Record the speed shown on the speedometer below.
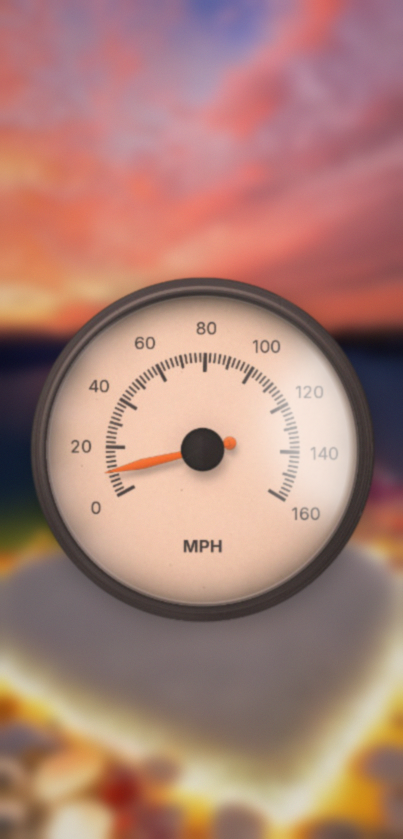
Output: 10 mph
